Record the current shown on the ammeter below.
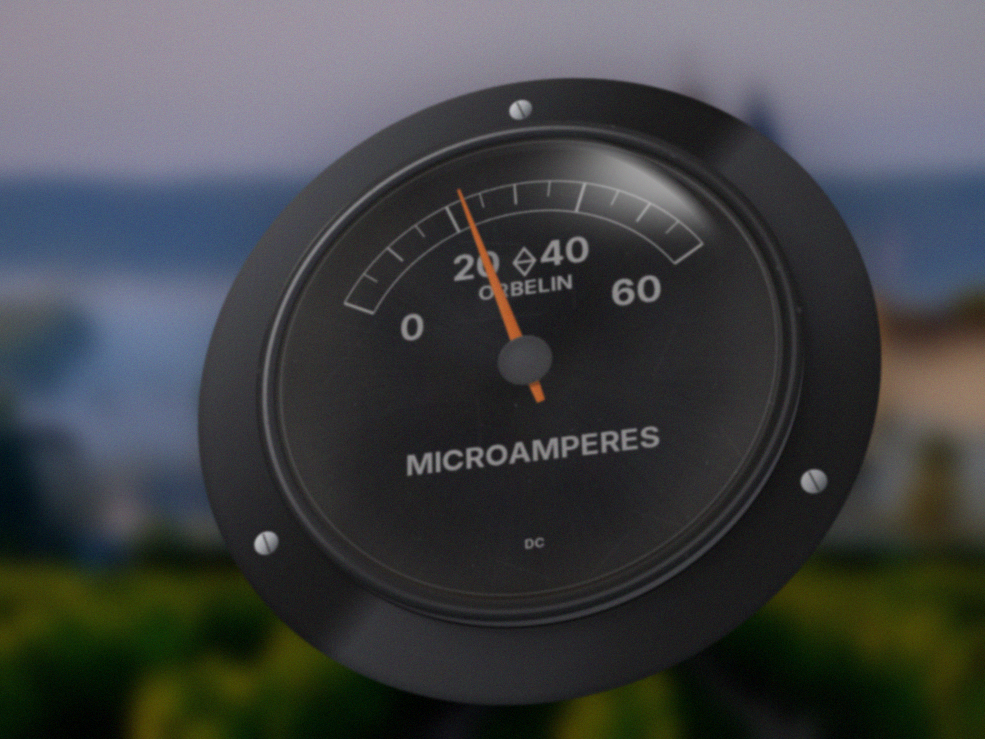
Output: 22.5 µA
